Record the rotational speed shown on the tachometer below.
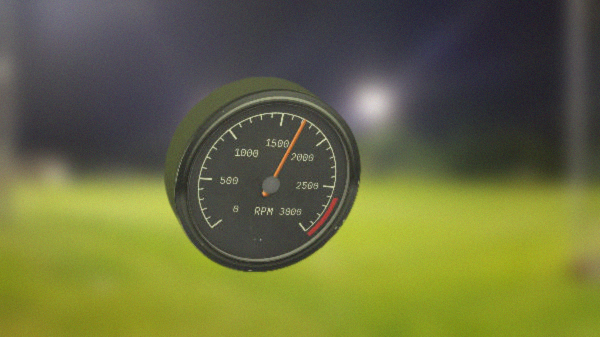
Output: 1700 rpm
